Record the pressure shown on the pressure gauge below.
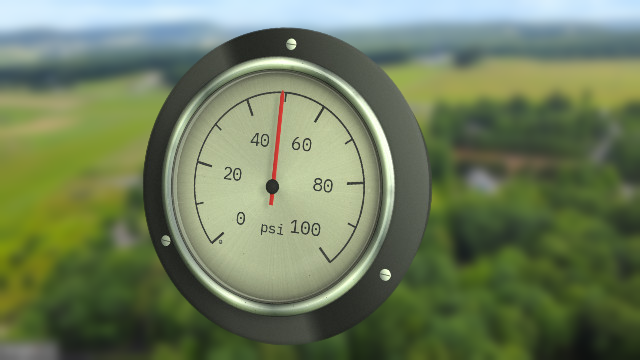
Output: 50 psi
